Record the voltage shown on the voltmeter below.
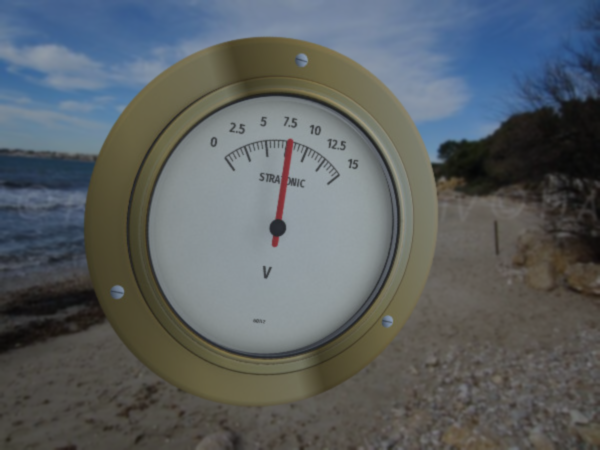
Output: 7.5 V
